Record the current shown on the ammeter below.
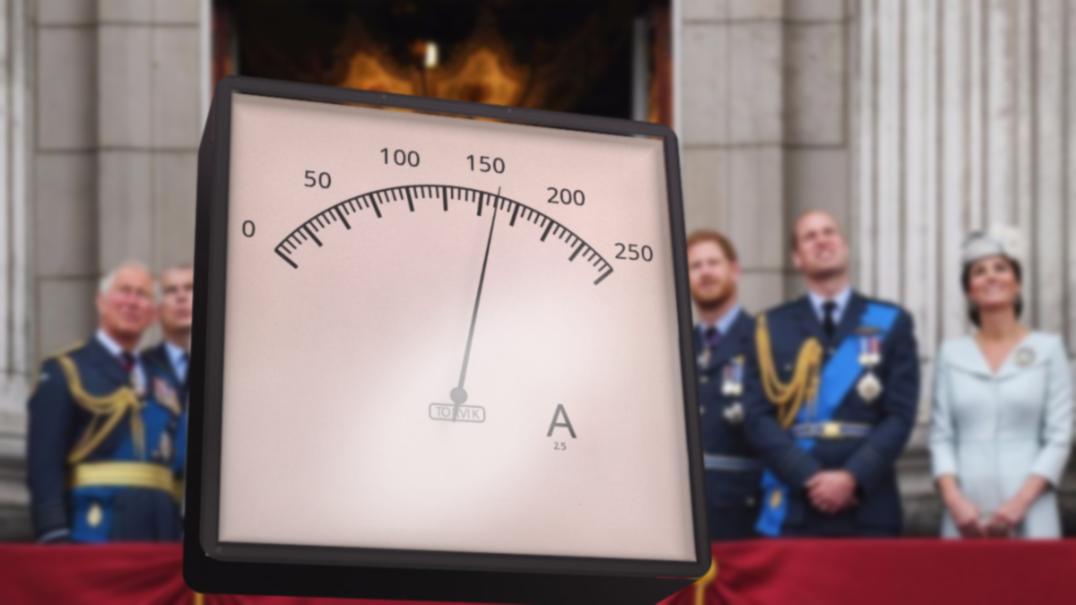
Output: 160 A
